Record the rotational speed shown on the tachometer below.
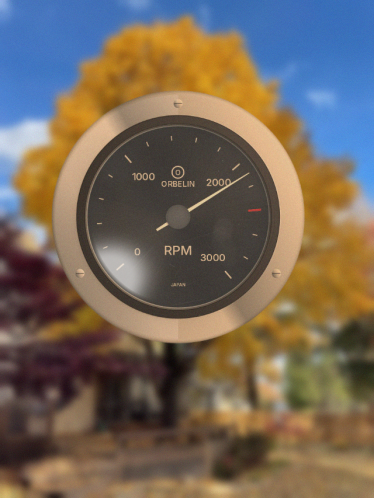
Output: 2100 rpm
